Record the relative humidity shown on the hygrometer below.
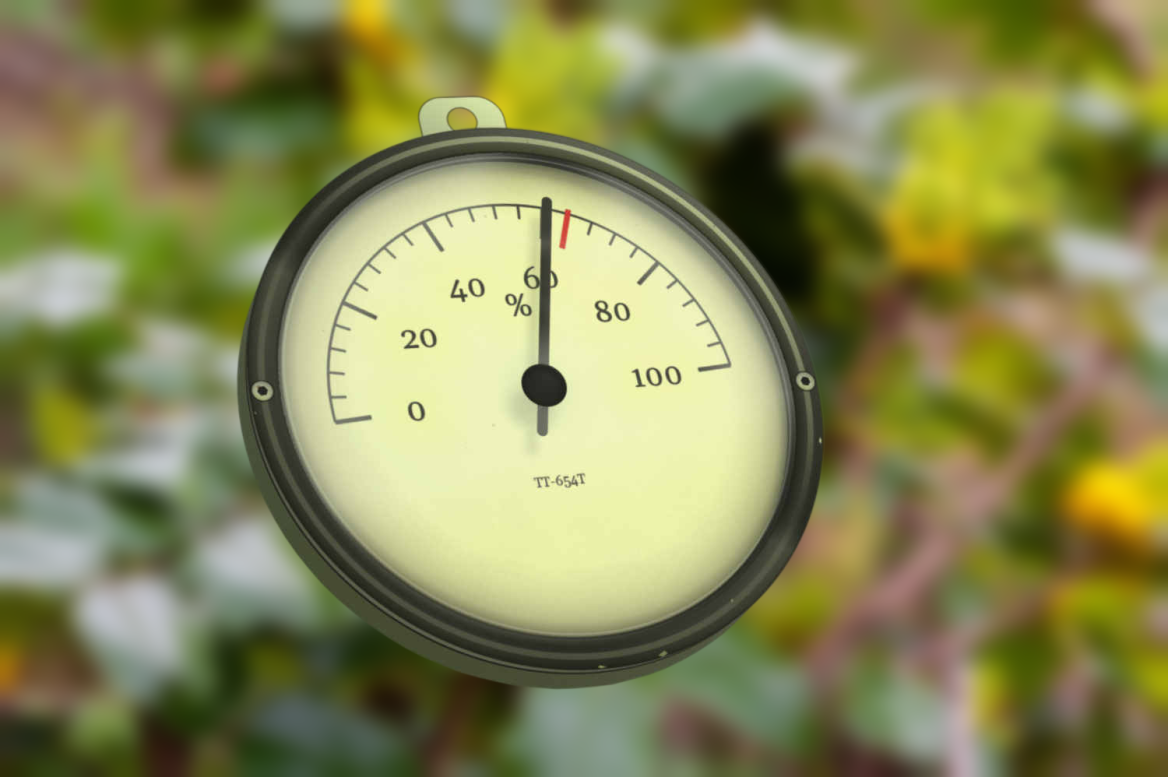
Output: 60 %
